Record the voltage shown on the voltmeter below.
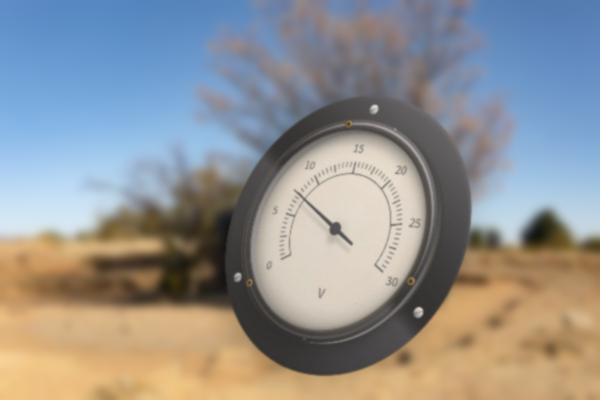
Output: 7.5 V
